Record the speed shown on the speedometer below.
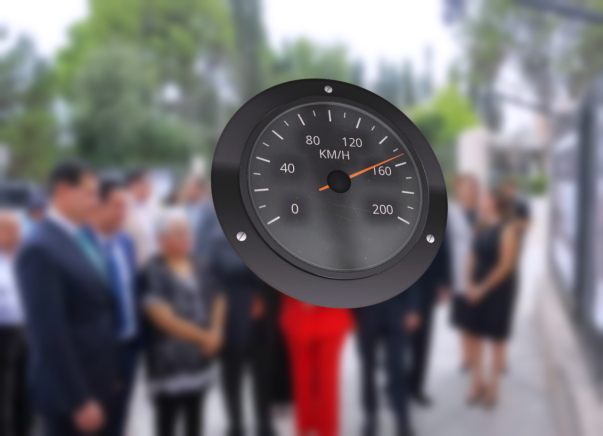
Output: 155 km/h
